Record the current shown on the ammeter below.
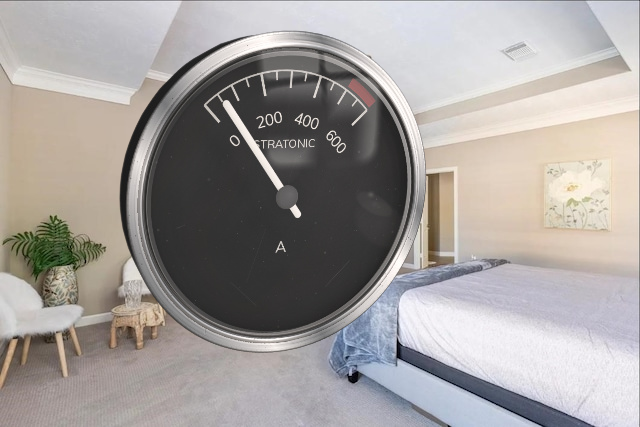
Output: 50 A
